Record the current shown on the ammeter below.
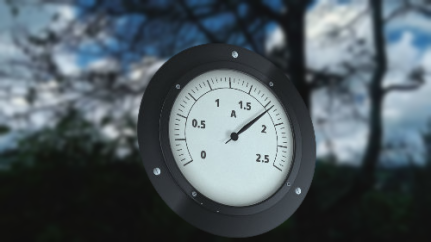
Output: 1.8 A
